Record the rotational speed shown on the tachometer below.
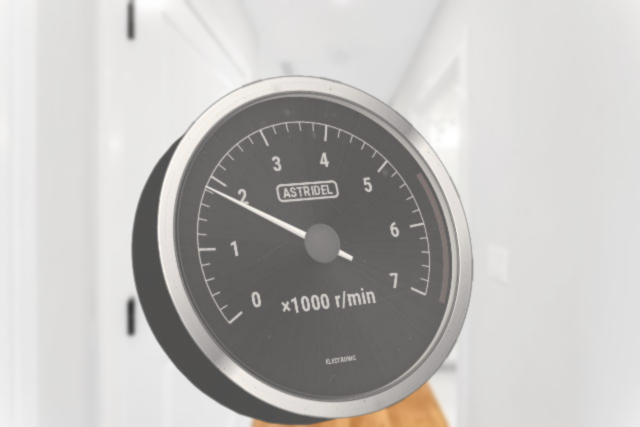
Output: 1800 rpm
